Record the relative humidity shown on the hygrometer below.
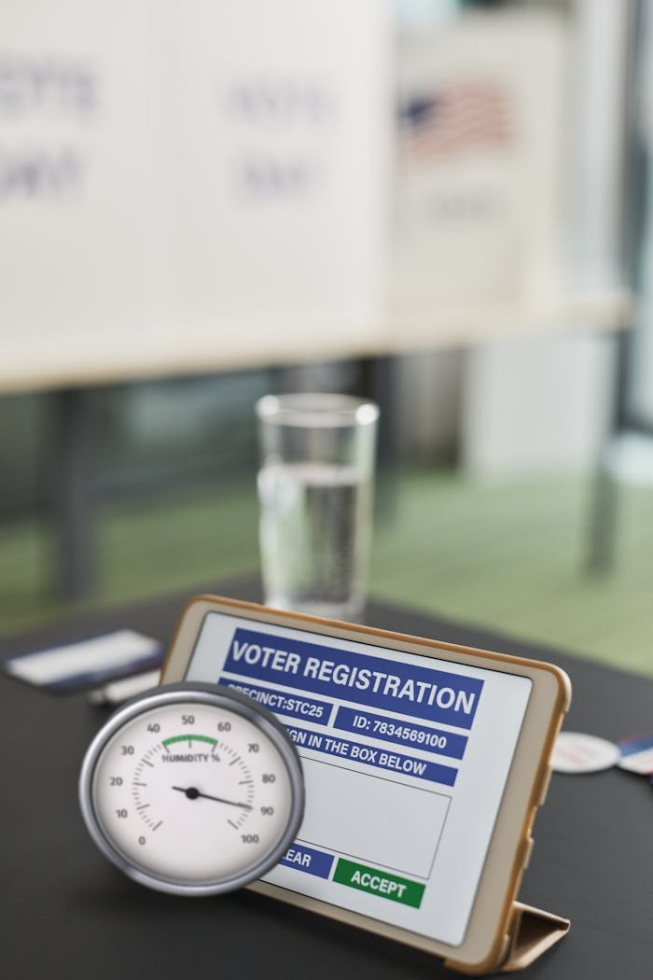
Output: 90 %
